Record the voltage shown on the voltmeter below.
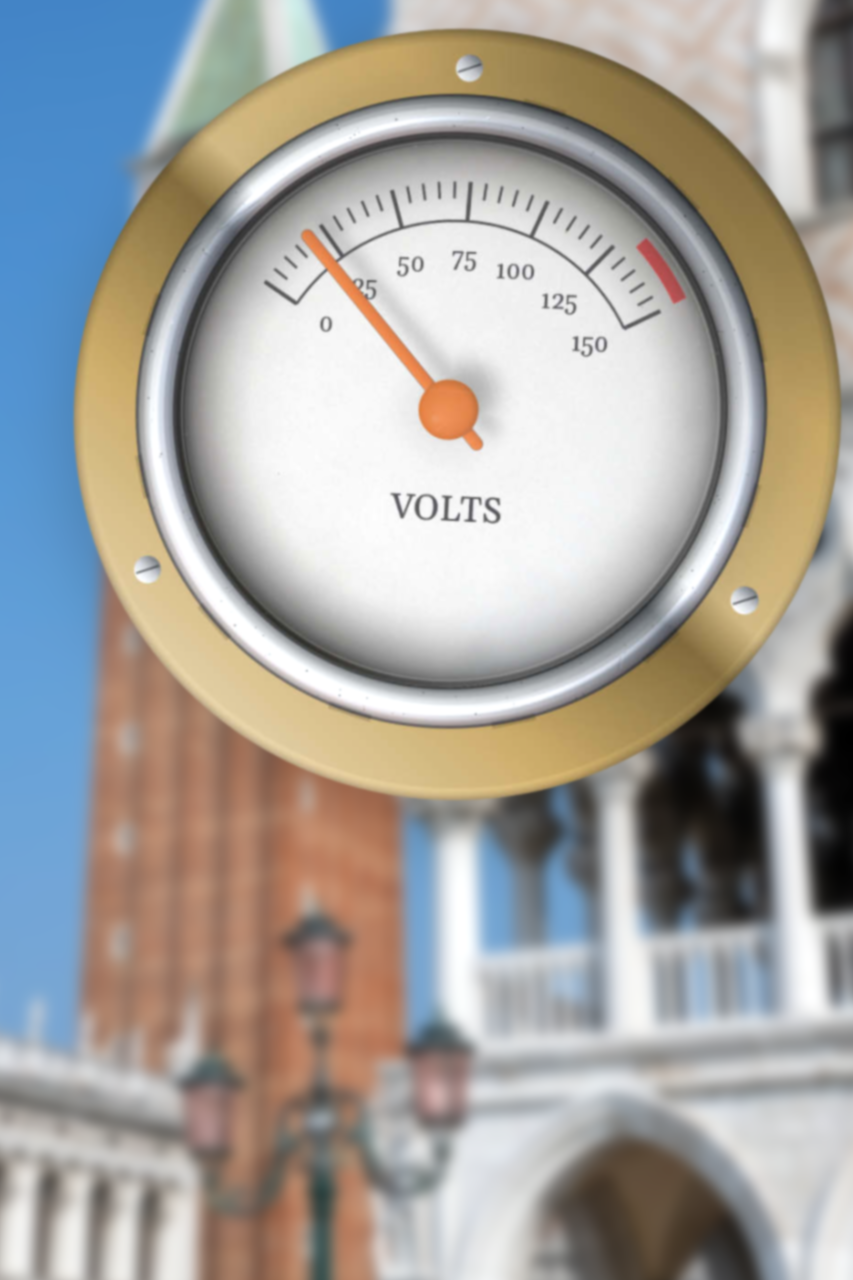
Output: 20 V
